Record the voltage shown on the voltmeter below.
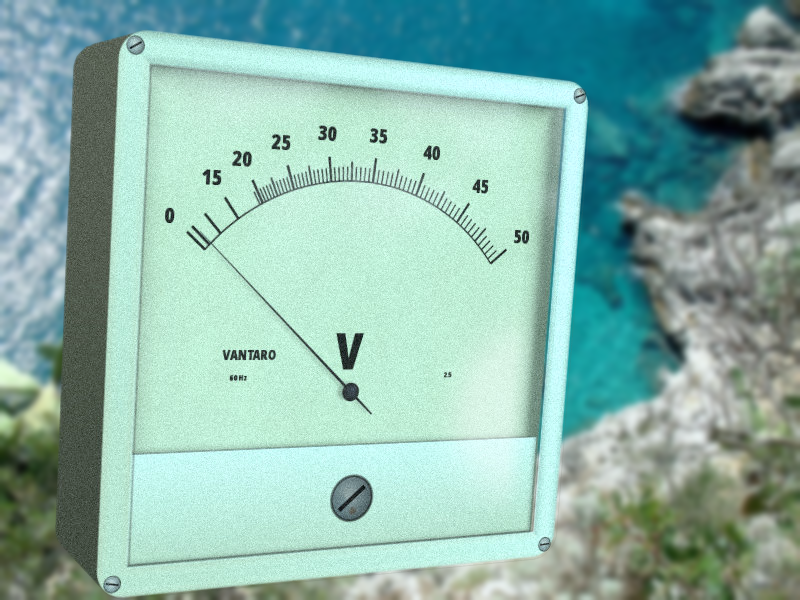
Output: 5 V
